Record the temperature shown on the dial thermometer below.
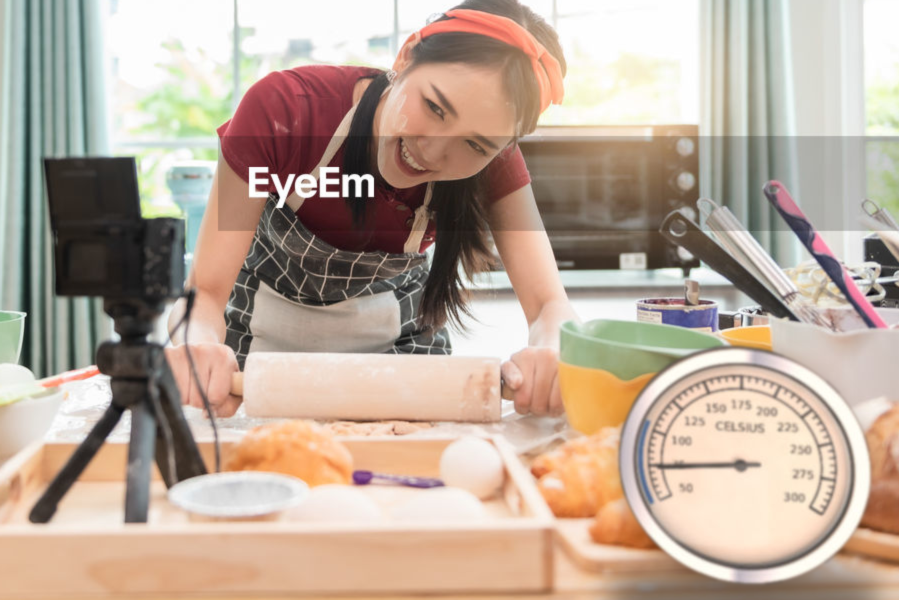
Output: 75 °C
